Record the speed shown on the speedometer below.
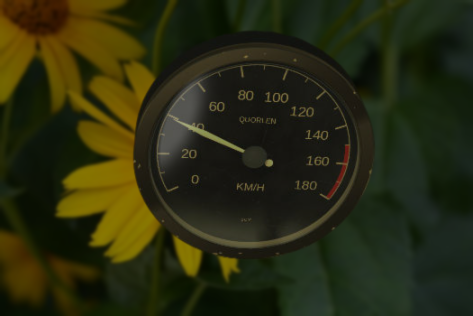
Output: 40 km/h
